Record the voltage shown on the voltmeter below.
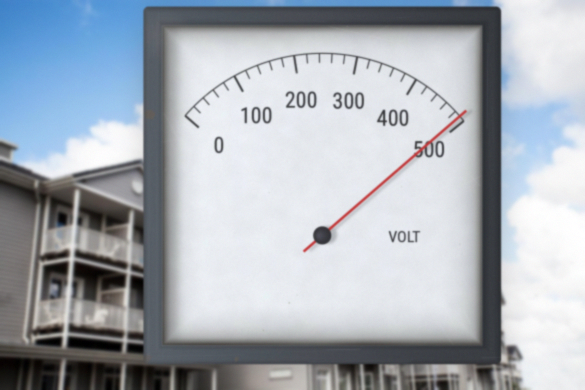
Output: 490 V
